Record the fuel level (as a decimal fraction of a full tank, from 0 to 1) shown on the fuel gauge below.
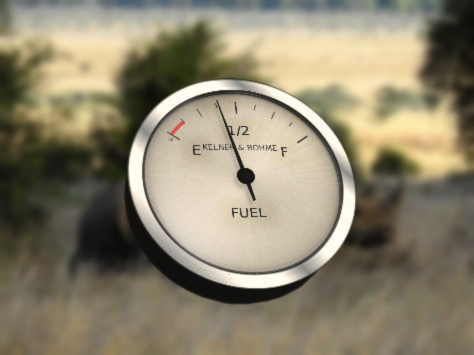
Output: 0.375
